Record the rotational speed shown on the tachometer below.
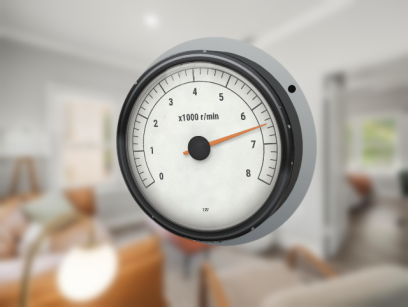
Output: 6500 rpm
